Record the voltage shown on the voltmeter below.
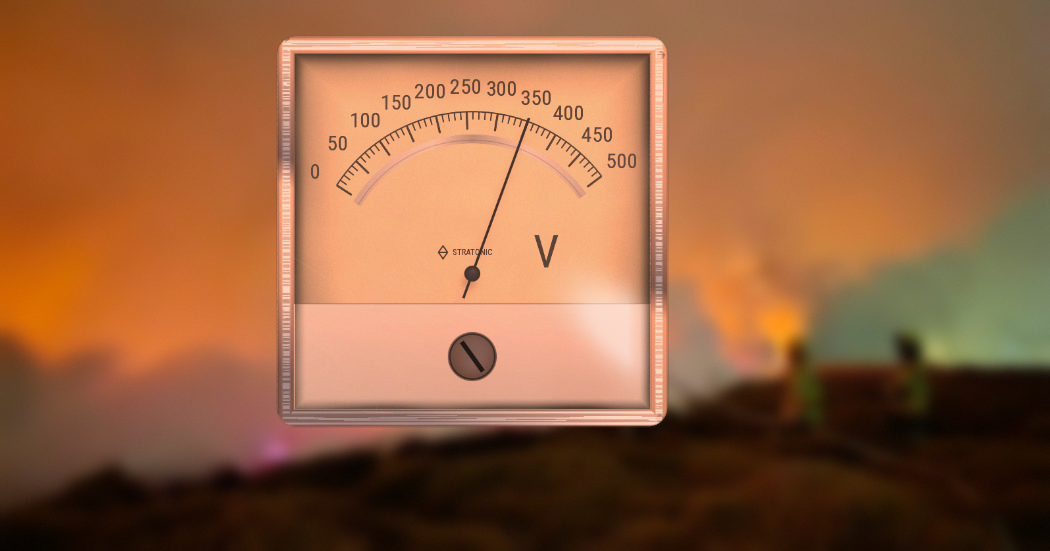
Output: 350 V
